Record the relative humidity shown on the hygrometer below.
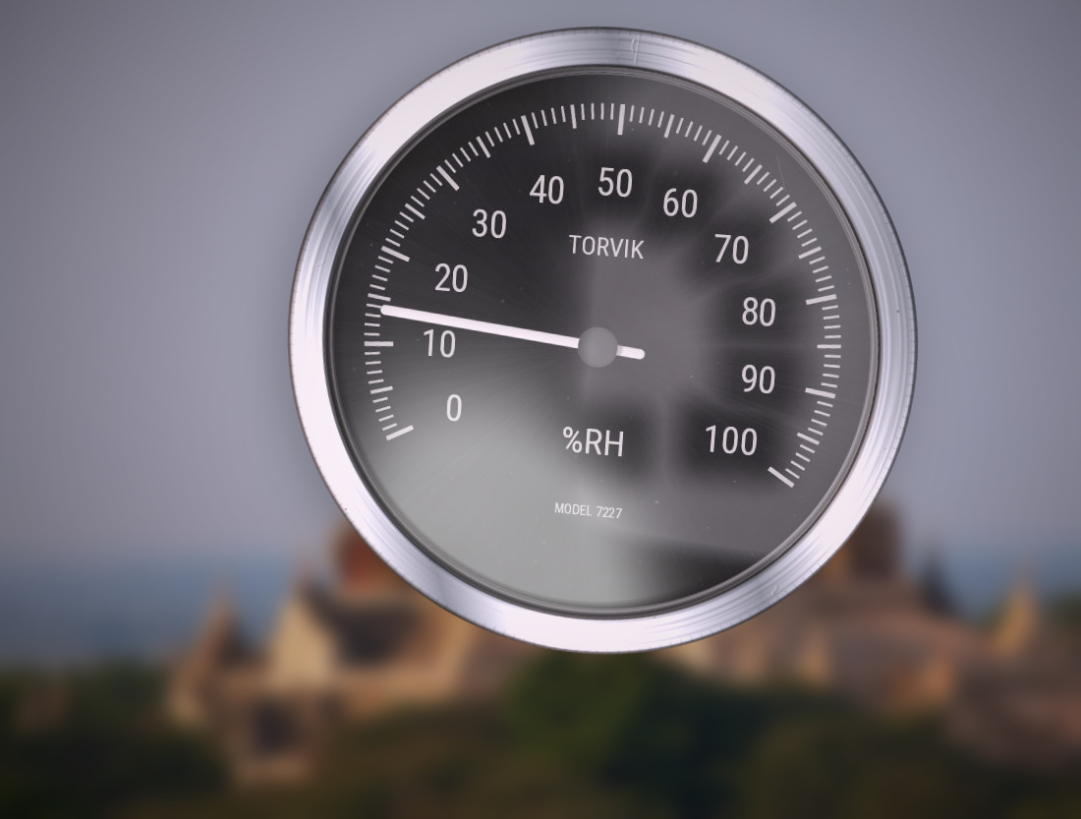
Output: 14 %
